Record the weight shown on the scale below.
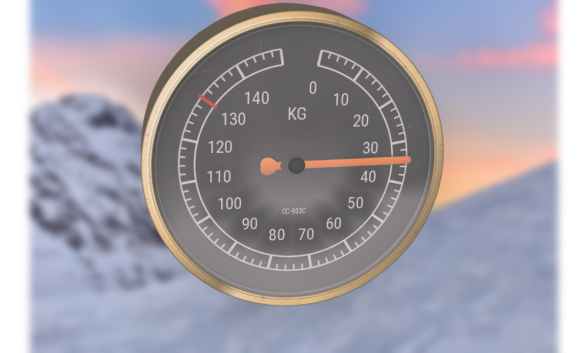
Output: 34 kg
